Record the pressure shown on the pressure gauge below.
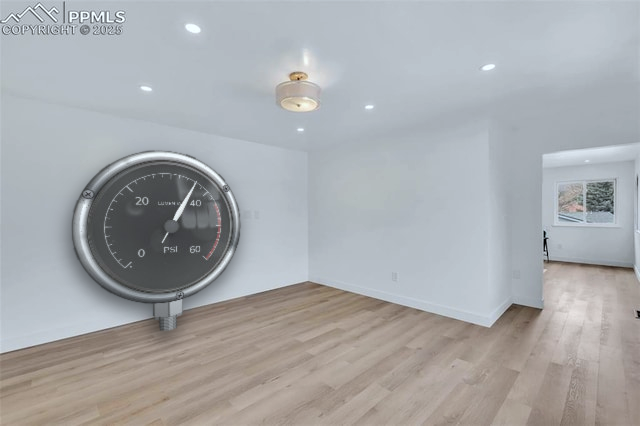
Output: 36 psi
